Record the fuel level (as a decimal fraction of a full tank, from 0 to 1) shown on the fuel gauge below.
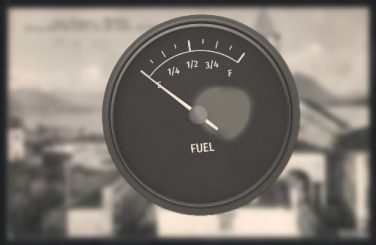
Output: 0
